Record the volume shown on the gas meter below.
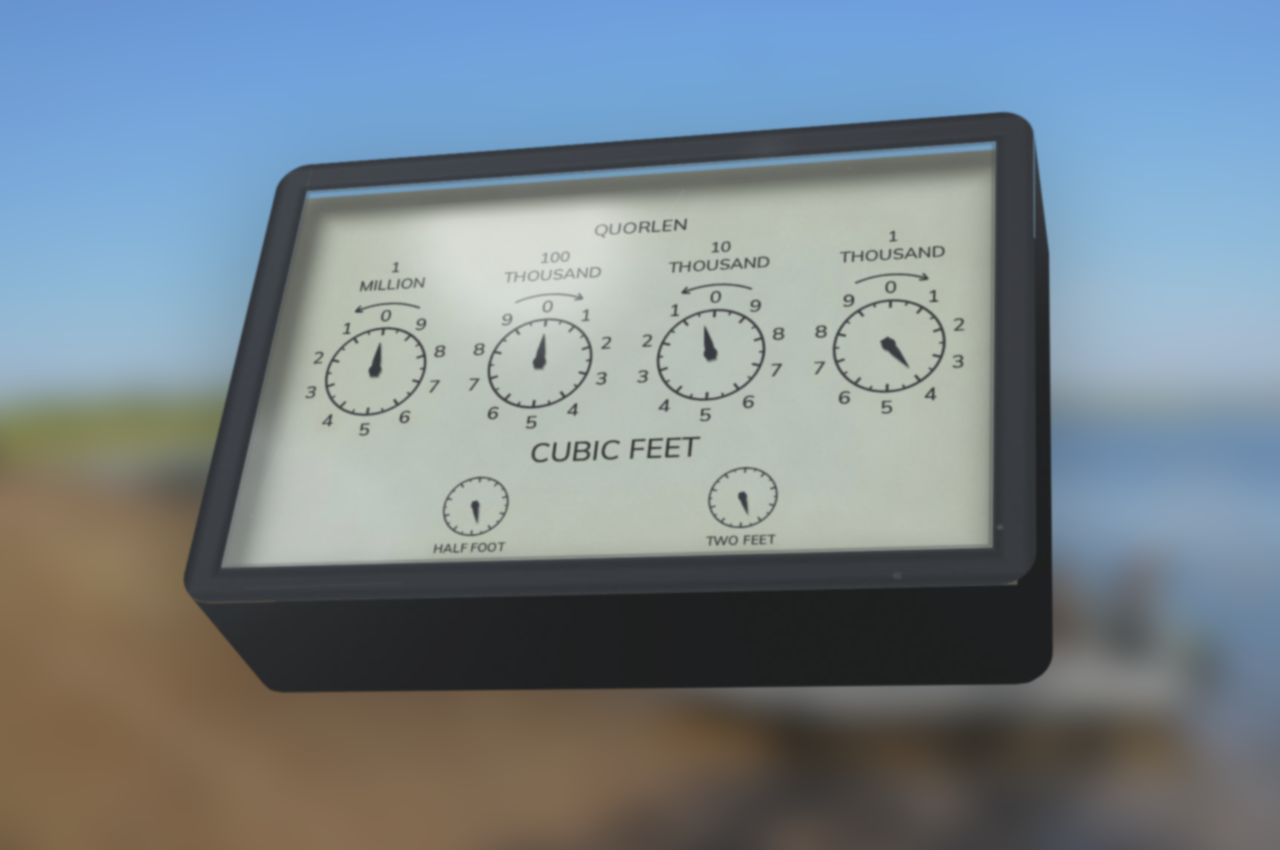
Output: 400 ft³
